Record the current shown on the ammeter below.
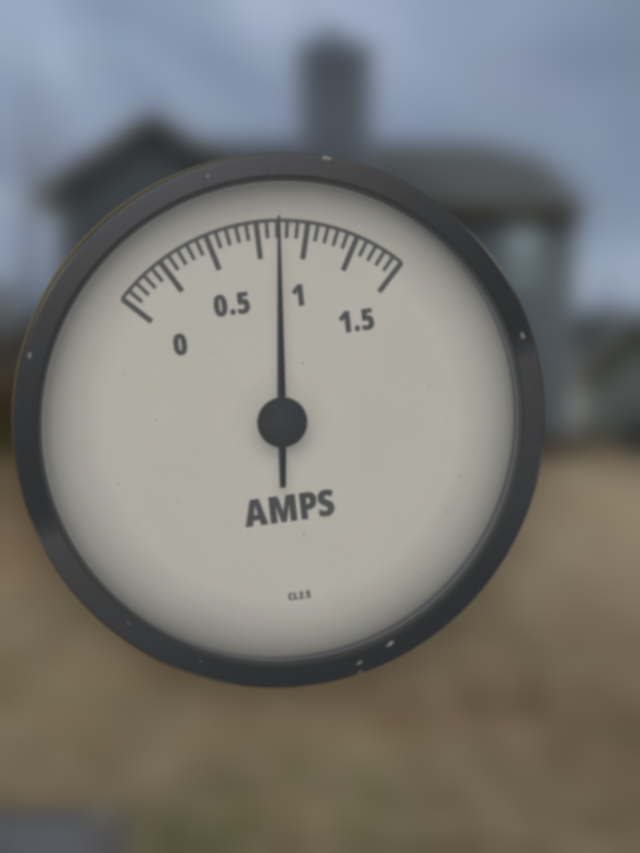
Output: 0.85 A
